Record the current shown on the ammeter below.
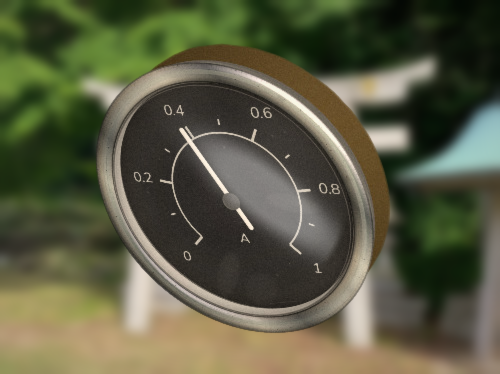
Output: 0.4 A
